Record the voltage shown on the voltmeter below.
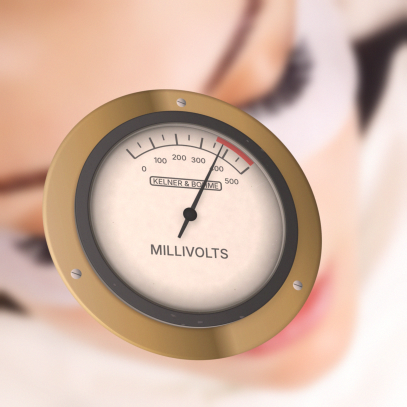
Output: 375 mV
